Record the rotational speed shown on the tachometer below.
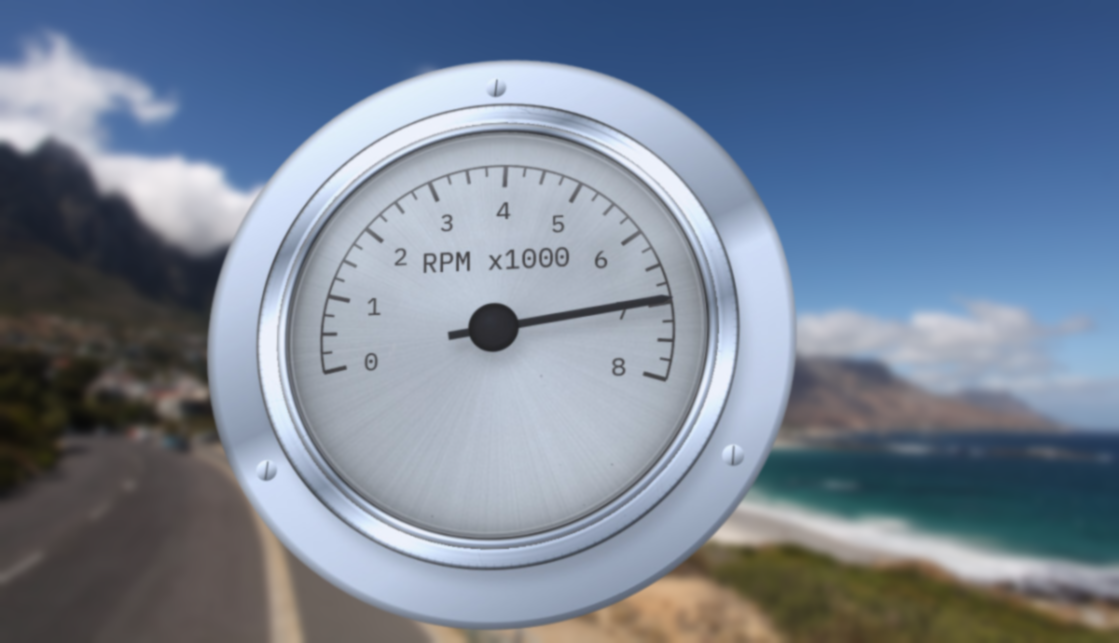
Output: 7000 rpm
